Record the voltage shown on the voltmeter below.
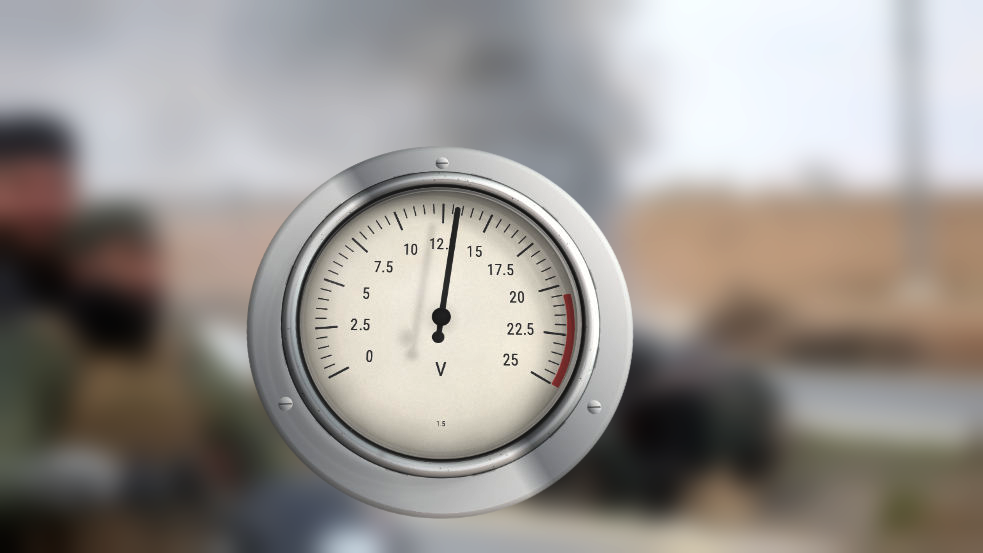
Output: 13.25 V
